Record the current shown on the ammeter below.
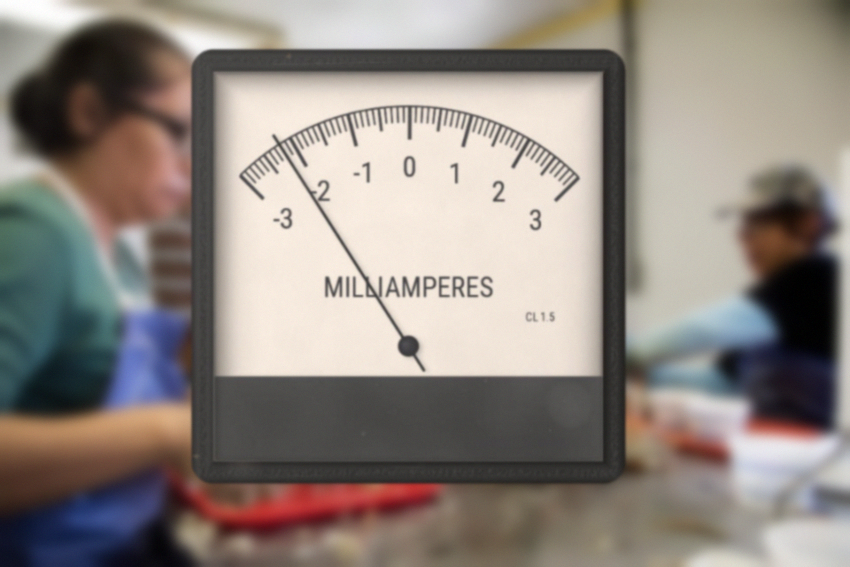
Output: -2.2 mA
